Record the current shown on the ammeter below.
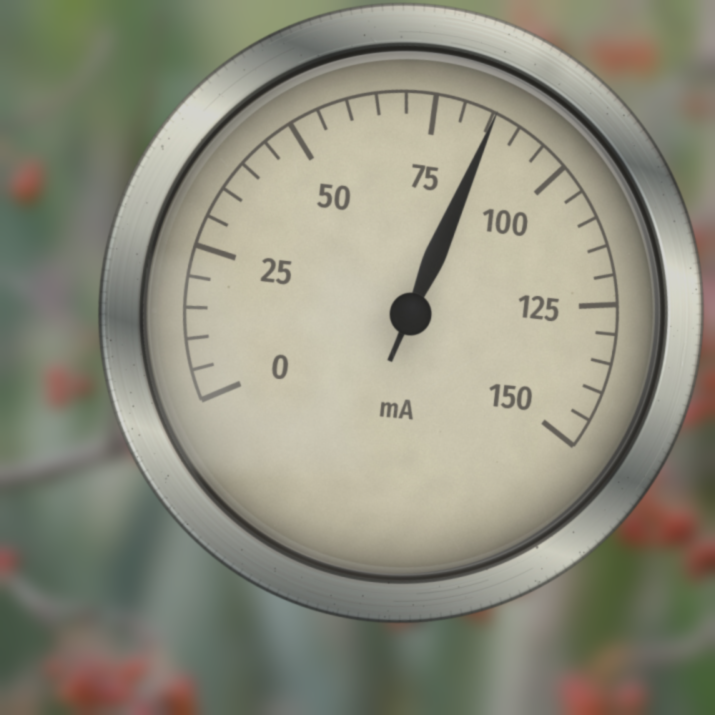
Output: 85 mA
